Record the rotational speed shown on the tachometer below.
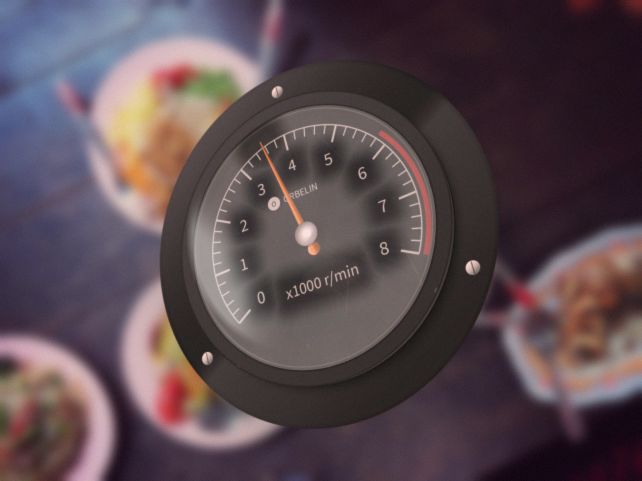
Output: 3600 rpm
